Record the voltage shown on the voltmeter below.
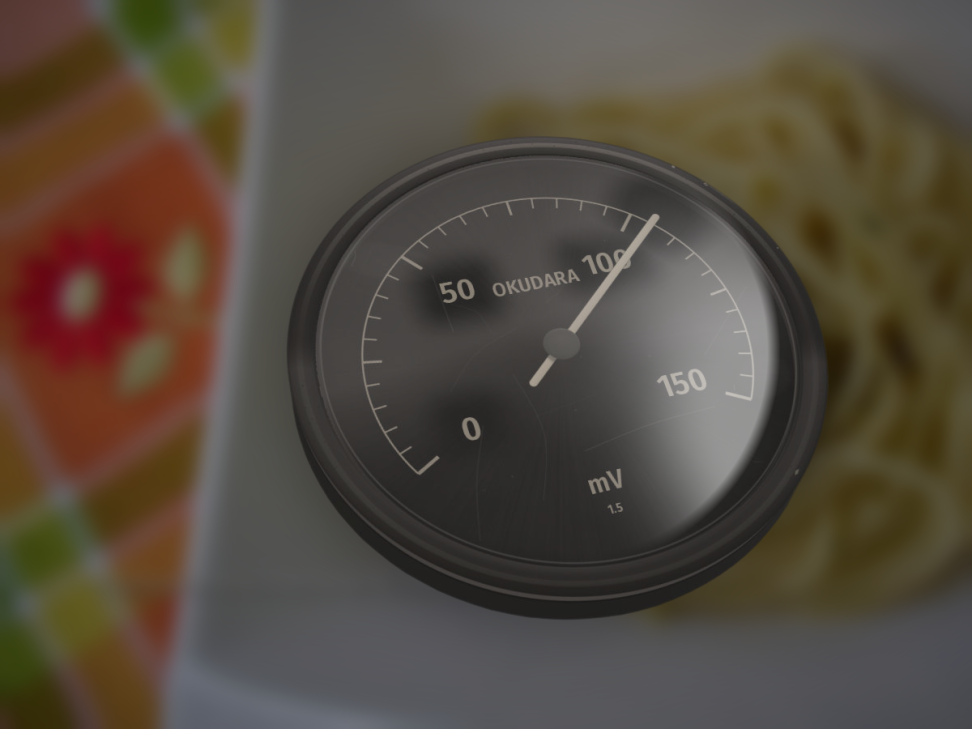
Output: 105 mV
